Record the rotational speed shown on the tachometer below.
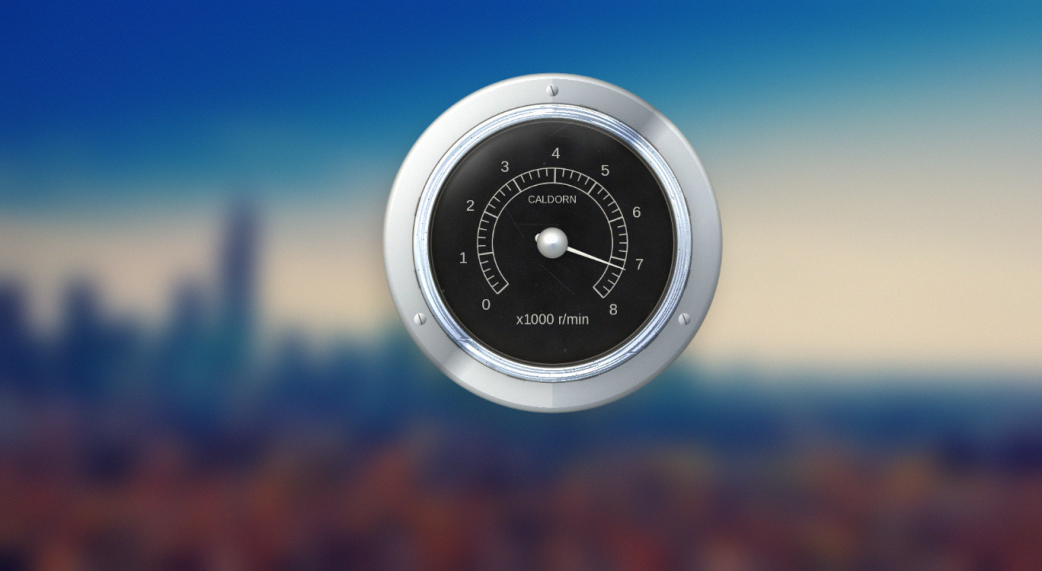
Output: 7200 rpm
